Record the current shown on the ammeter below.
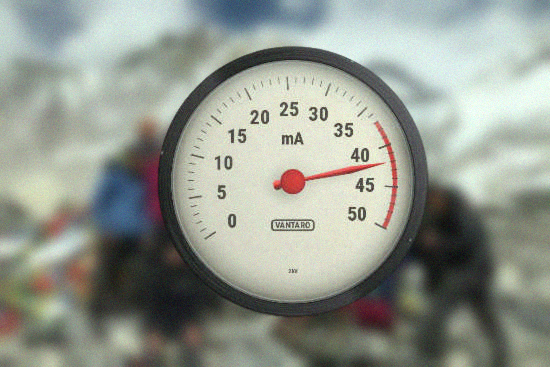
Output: 42 mA
